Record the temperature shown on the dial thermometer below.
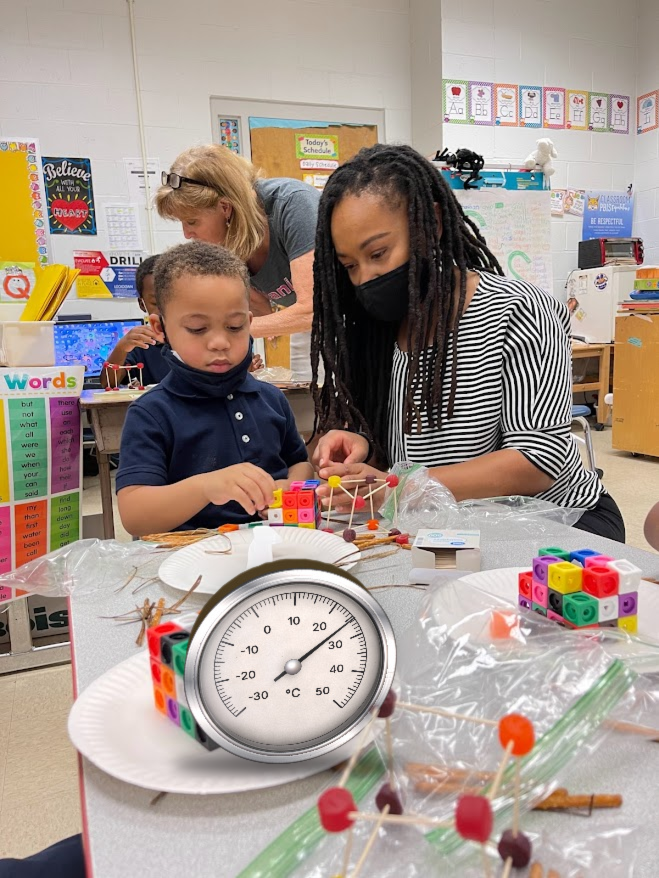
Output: 25 °C
